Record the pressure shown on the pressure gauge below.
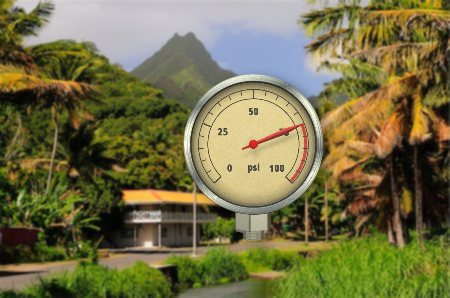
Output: 75 psi
